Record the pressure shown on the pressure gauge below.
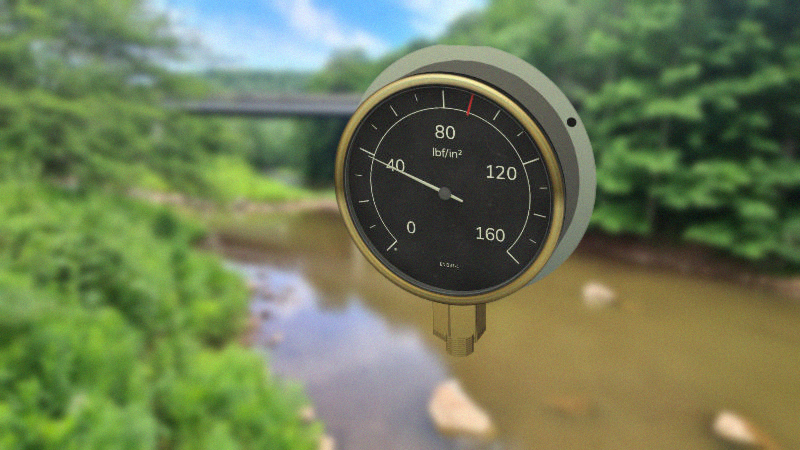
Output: 40 psi
